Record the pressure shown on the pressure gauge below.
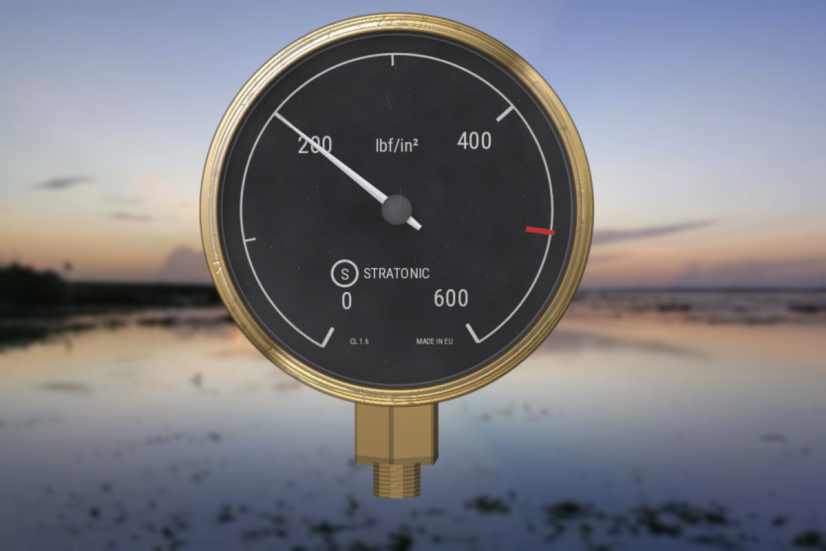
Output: 200 psi
